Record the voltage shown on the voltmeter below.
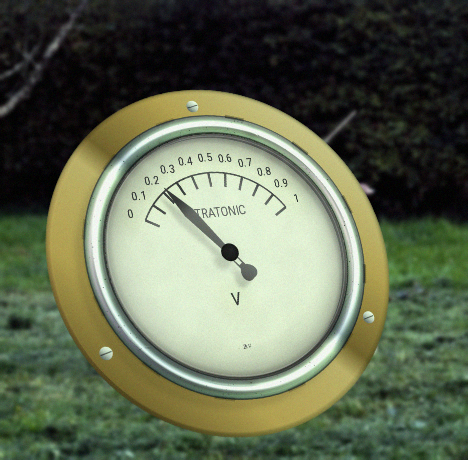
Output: 0.2 V
